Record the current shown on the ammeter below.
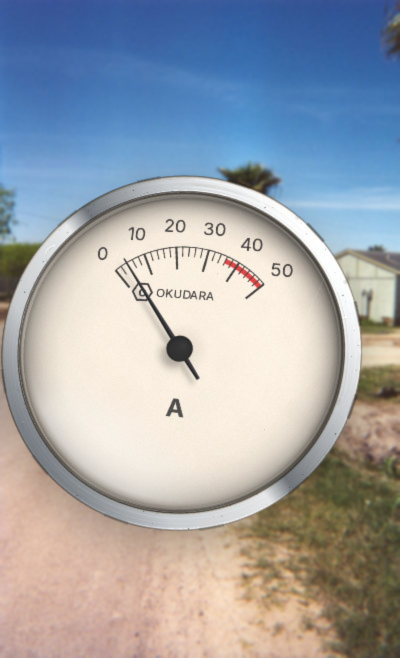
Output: 4 A
